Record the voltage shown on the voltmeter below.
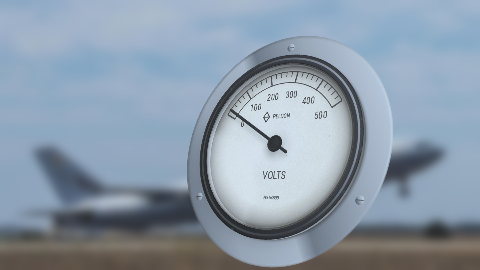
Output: 20 V
